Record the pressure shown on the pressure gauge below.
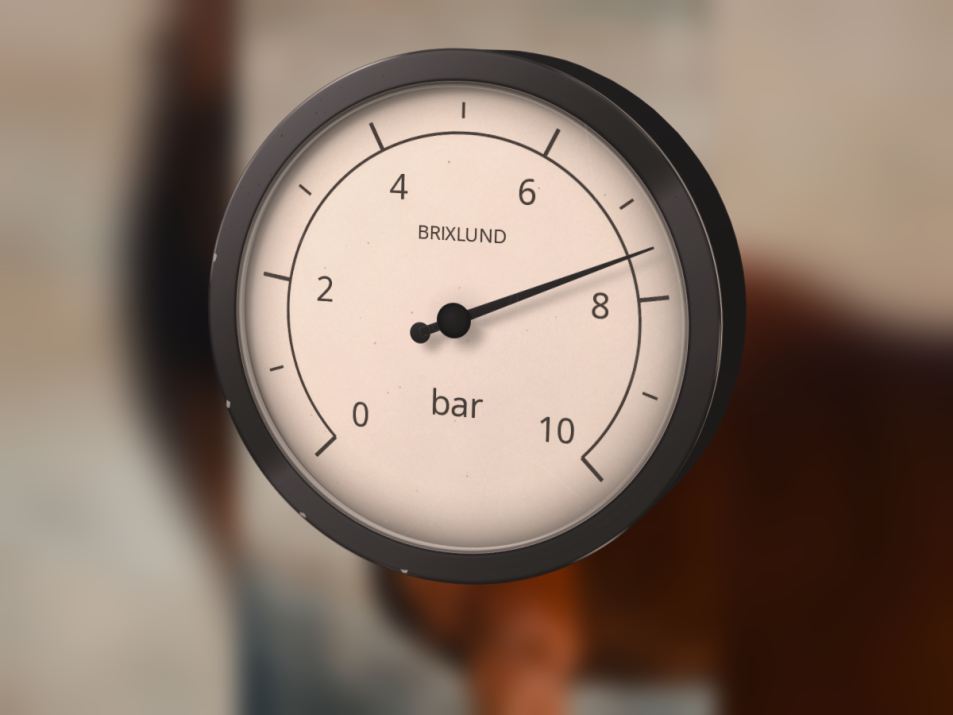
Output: 7.5 bar
